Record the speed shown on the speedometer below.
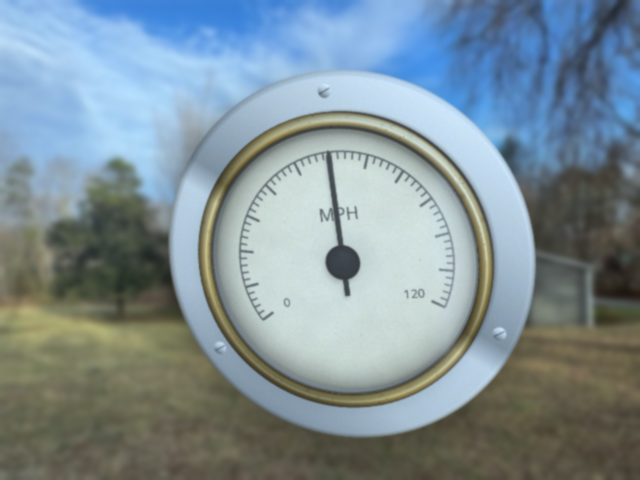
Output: 60 mph
